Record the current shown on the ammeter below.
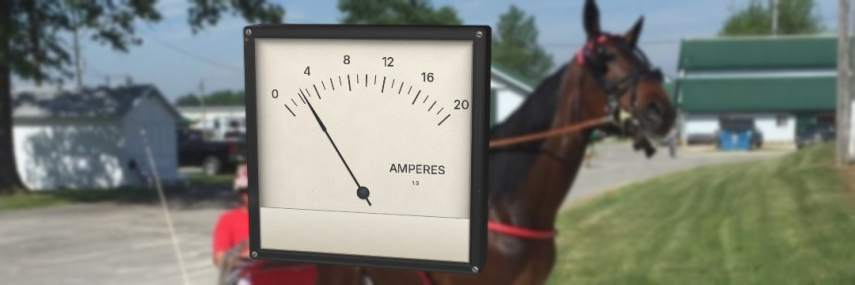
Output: 2.5 A
